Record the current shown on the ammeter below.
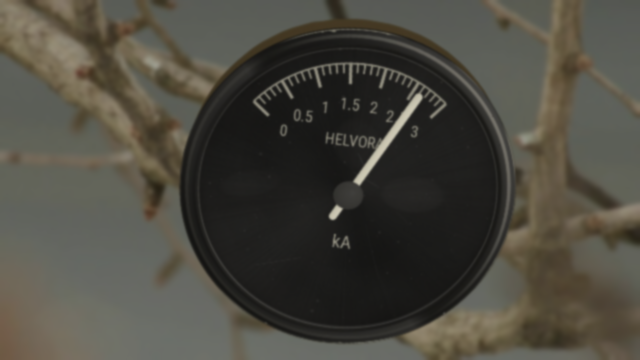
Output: 2.6 kA
